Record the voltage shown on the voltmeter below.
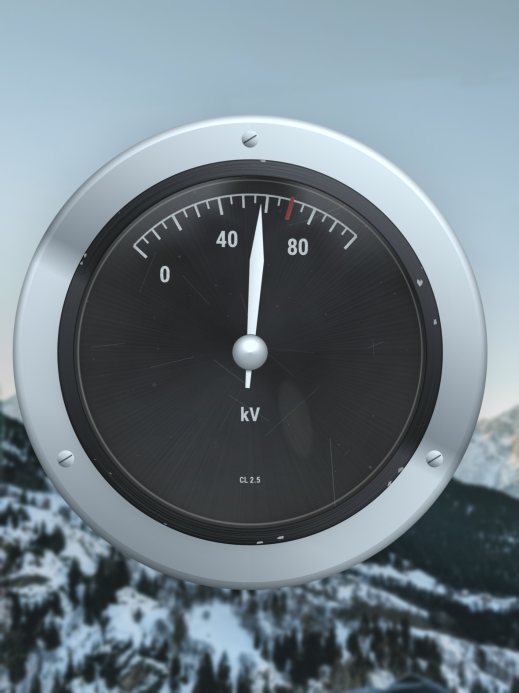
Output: 57.5 kV
